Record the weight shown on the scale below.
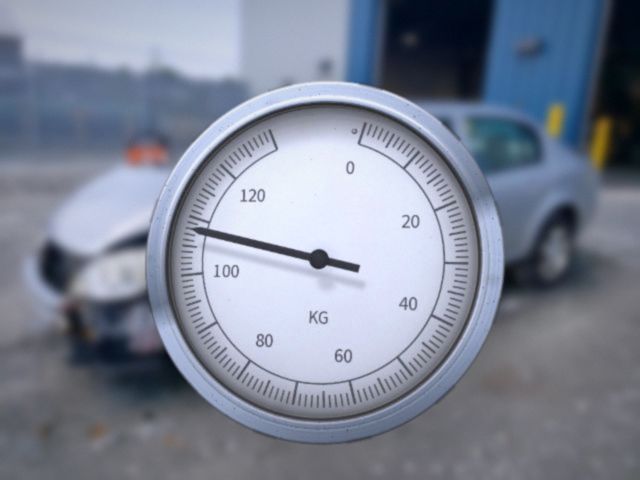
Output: 108 kg
